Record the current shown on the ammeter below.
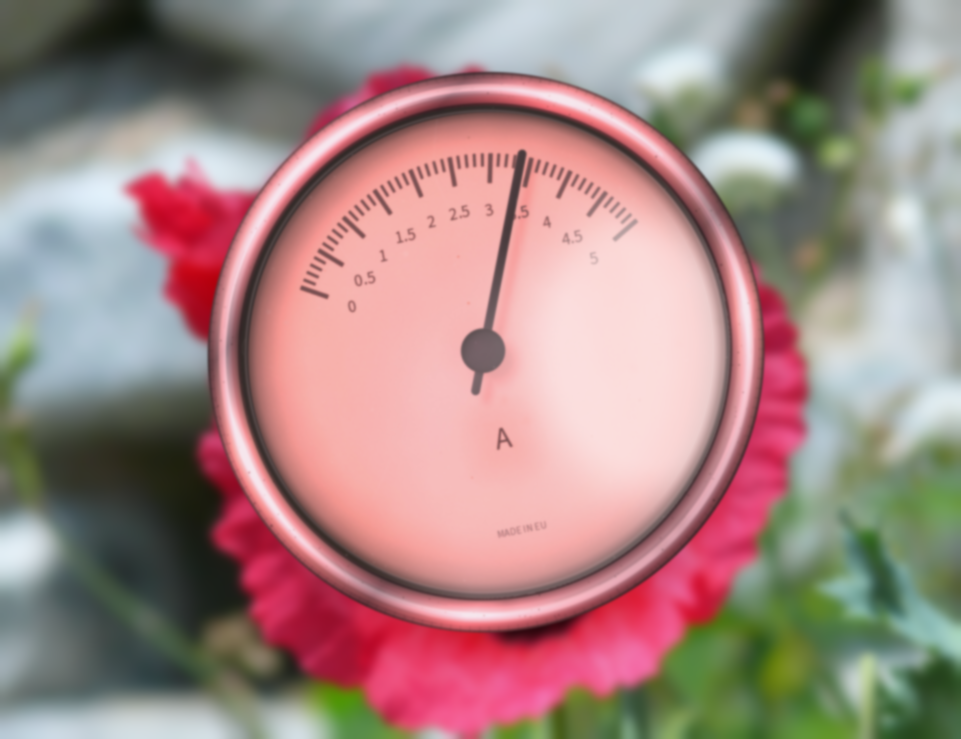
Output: 3.4 A
